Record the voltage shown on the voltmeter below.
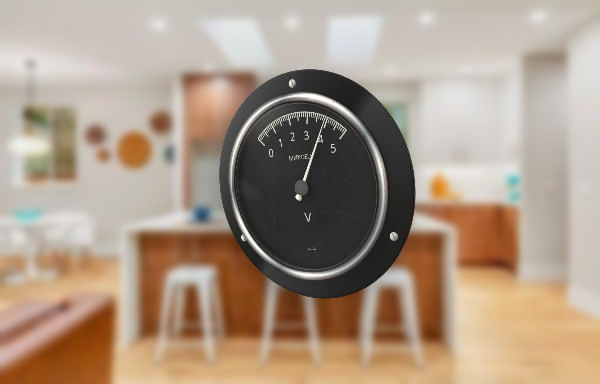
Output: 4 V
